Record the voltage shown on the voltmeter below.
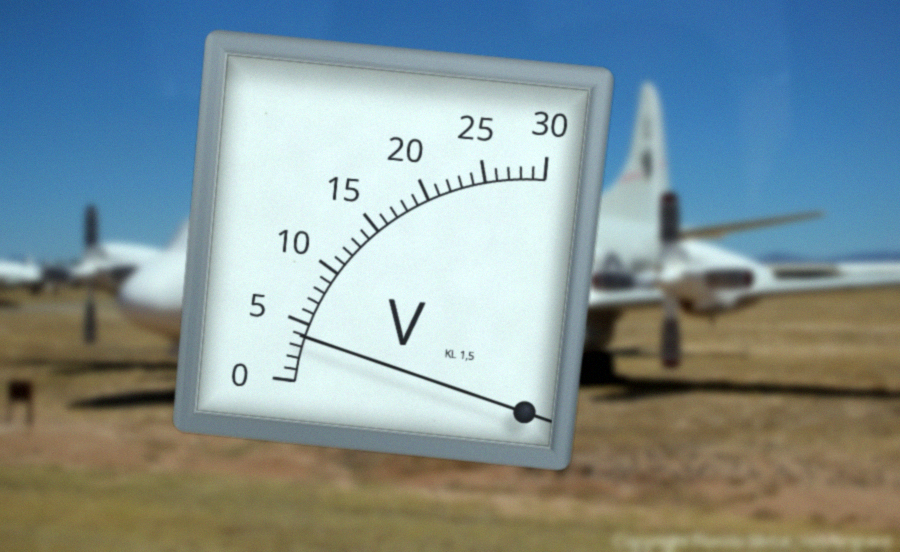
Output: 4 V
